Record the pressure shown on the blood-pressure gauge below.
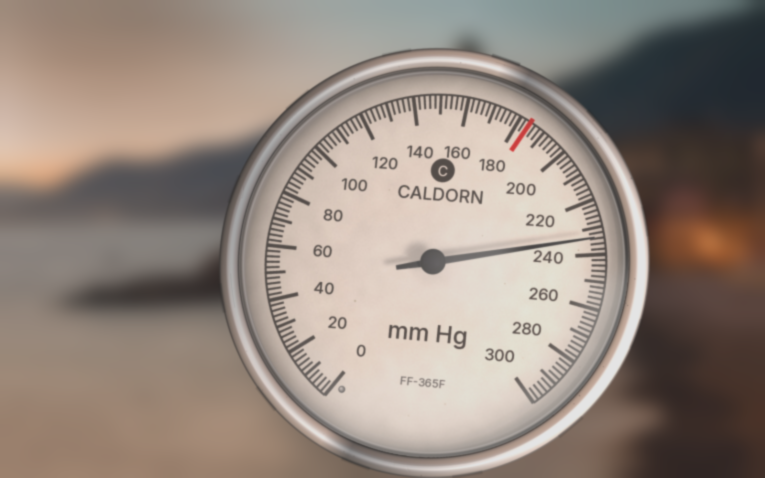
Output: 234 mmHg
